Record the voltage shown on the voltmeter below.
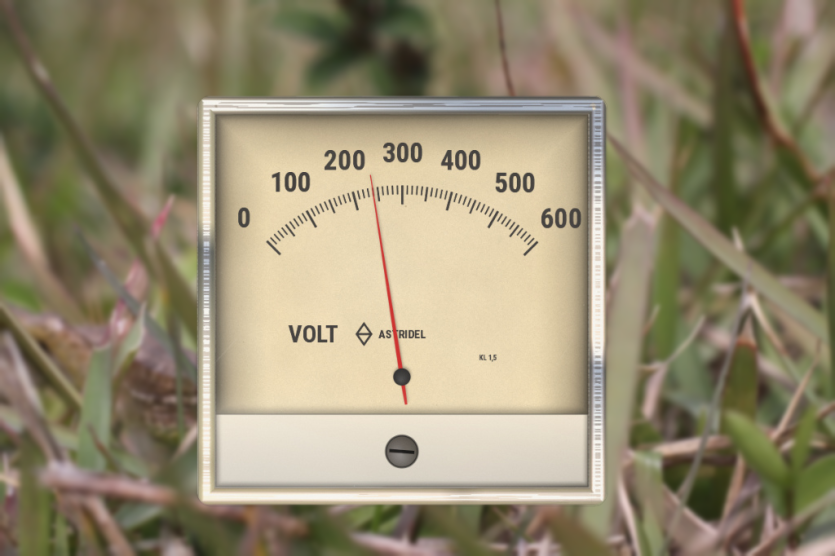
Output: 240 V
